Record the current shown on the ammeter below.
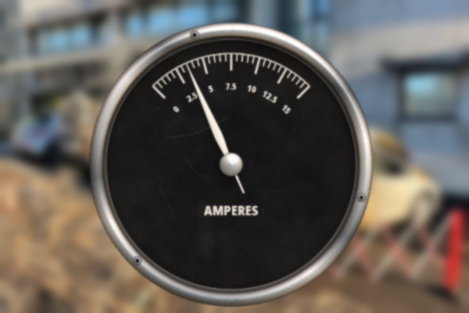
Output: 3.5 A
